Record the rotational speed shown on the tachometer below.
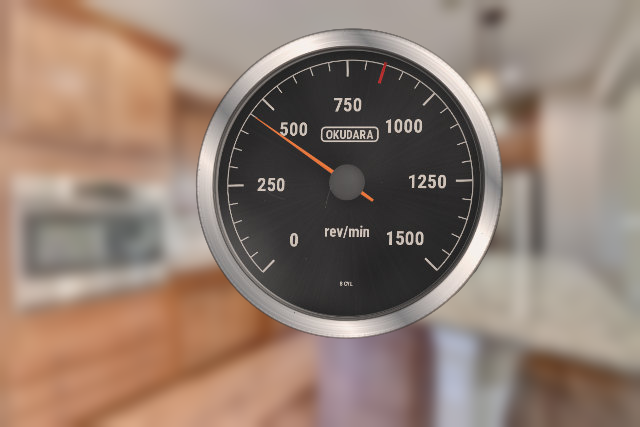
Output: 450 rpm
